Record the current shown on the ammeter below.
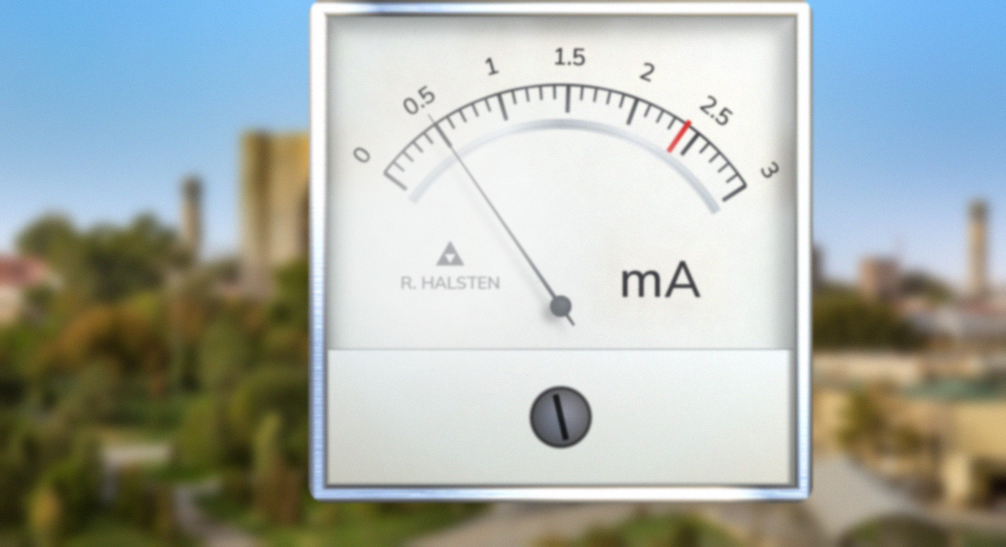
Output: 0.5 mA
